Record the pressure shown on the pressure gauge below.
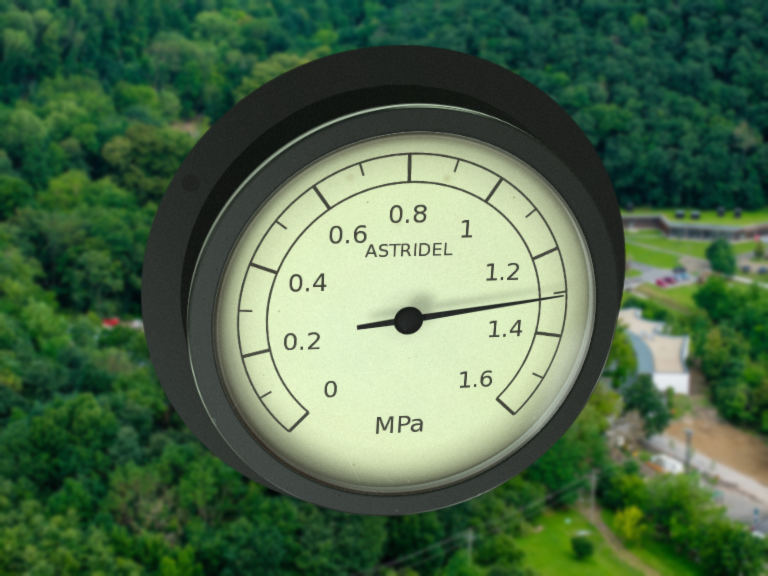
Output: 1.3 MPa
